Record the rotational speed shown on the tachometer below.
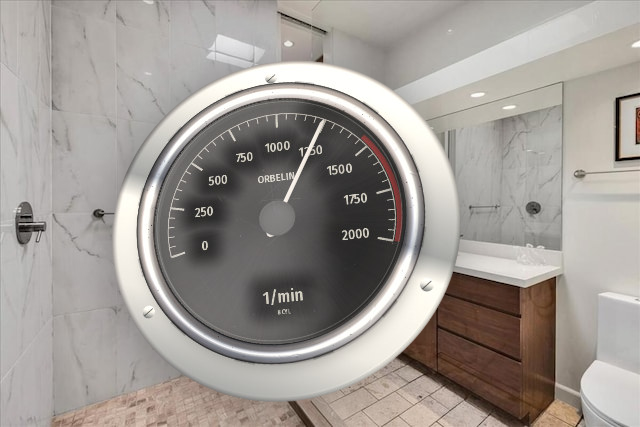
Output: 1250 rpm
